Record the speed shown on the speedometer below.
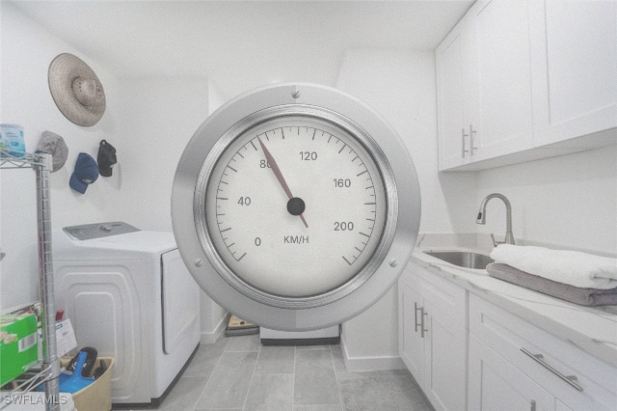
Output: 85 km/h
